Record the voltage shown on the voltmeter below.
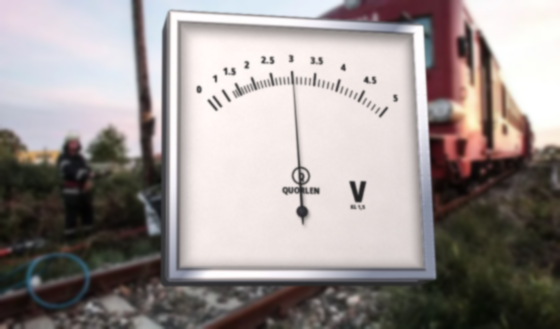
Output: 3 V
